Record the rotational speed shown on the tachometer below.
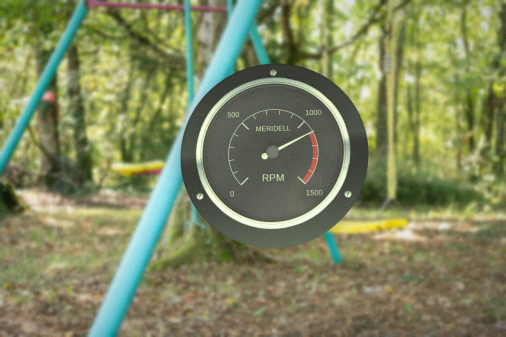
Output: 1100 rpm
